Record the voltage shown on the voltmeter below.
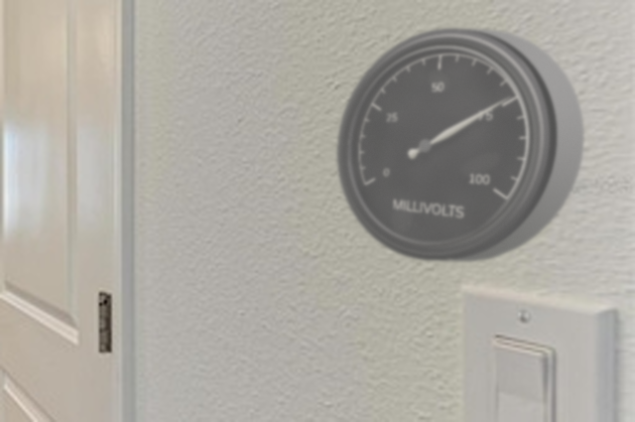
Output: 75 mV
